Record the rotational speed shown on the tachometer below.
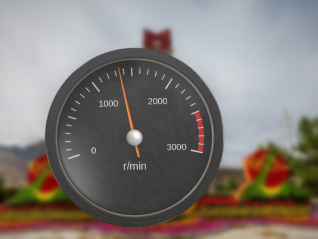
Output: 1350 rpm
